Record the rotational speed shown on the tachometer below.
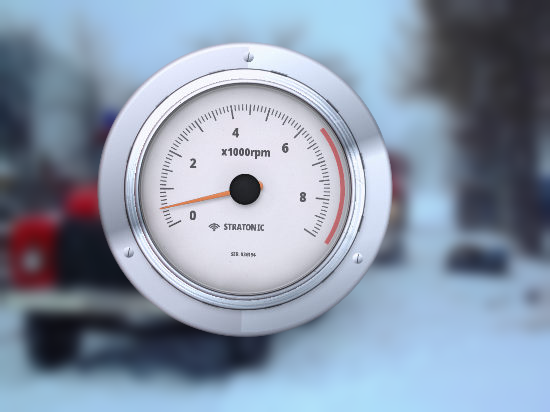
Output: 500 rpm
